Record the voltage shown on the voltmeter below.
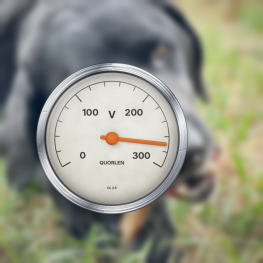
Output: 270 V
